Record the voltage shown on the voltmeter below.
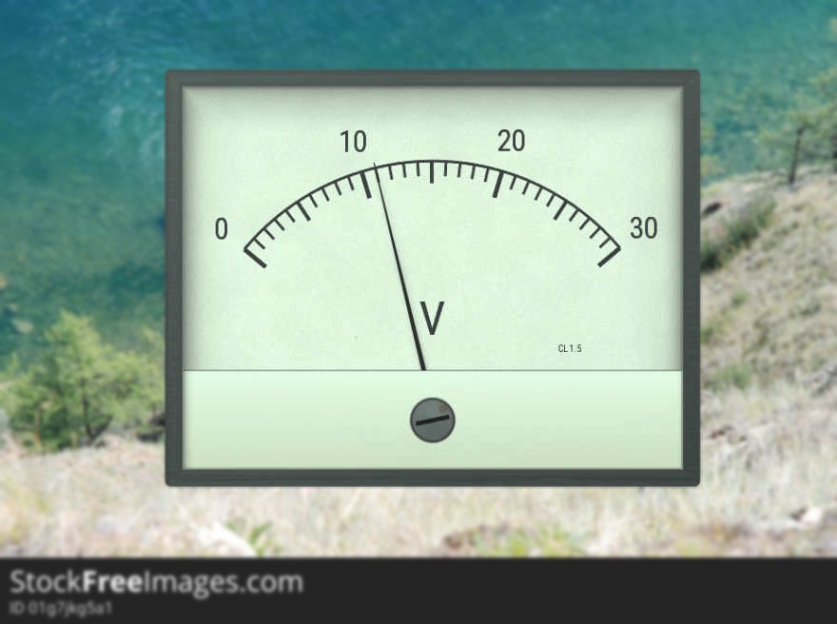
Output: 11 V
